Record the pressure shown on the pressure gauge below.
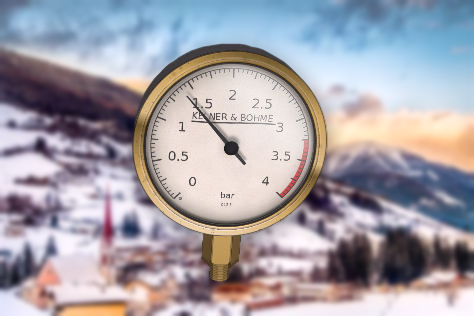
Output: 1.4 bar
